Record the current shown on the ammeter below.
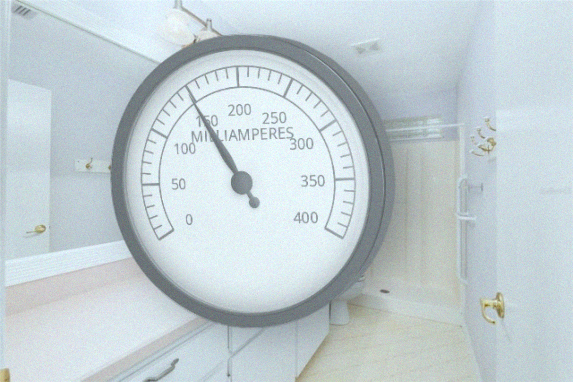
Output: 150 mA
